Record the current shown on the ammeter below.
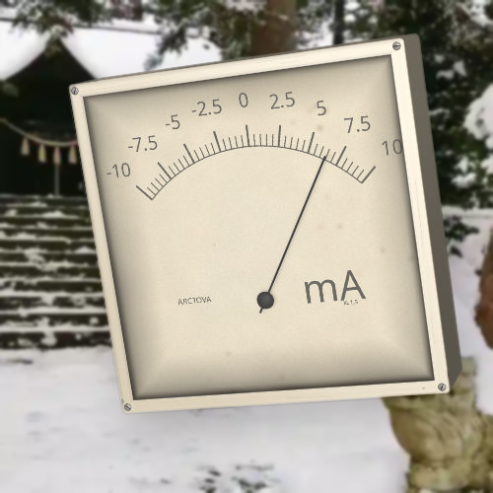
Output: 6.5 mA
